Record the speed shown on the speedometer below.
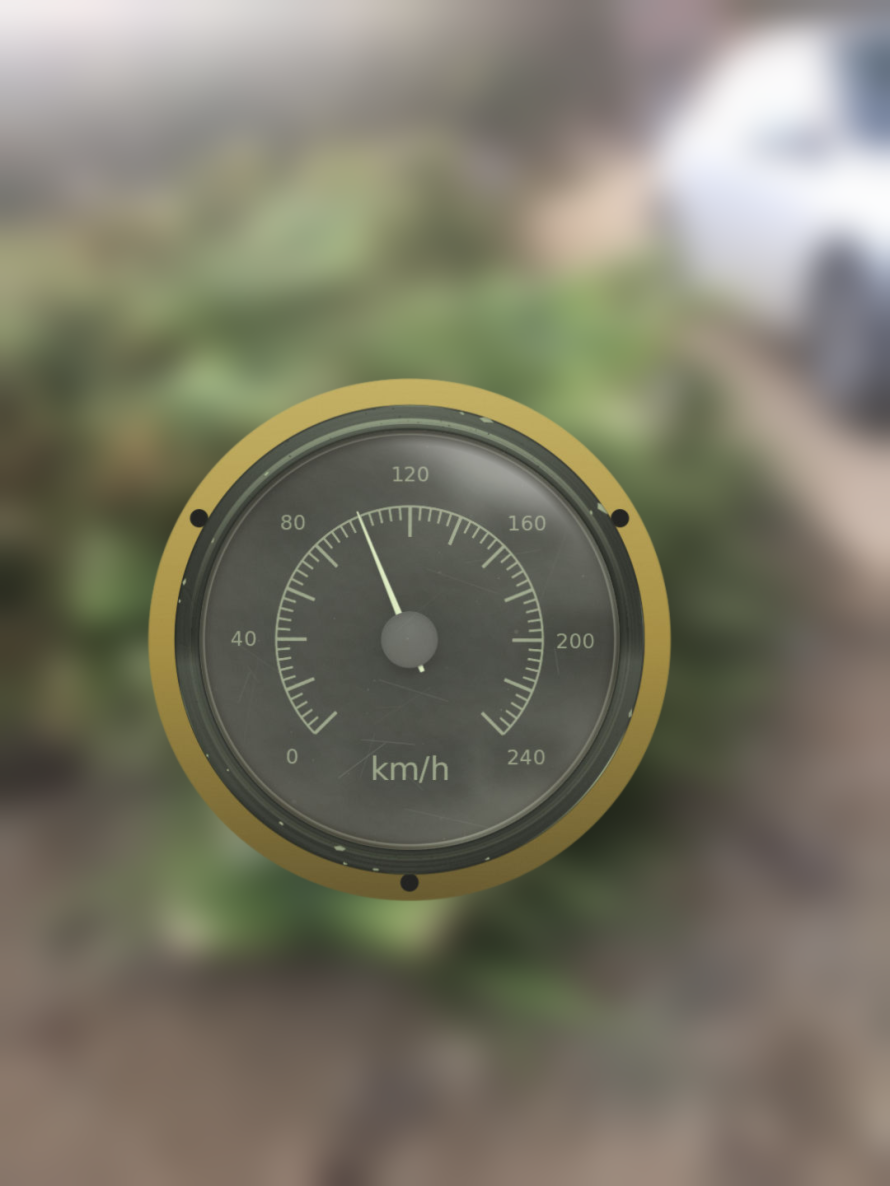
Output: 100 km/h
